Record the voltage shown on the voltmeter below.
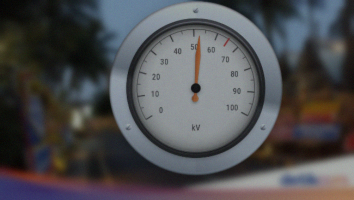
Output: 52.5 kV
